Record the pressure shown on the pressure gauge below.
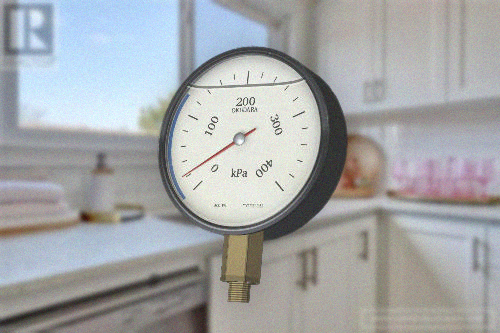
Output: 20 kPa
